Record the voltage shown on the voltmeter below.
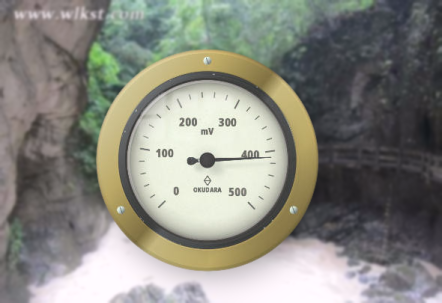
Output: 410 mV
